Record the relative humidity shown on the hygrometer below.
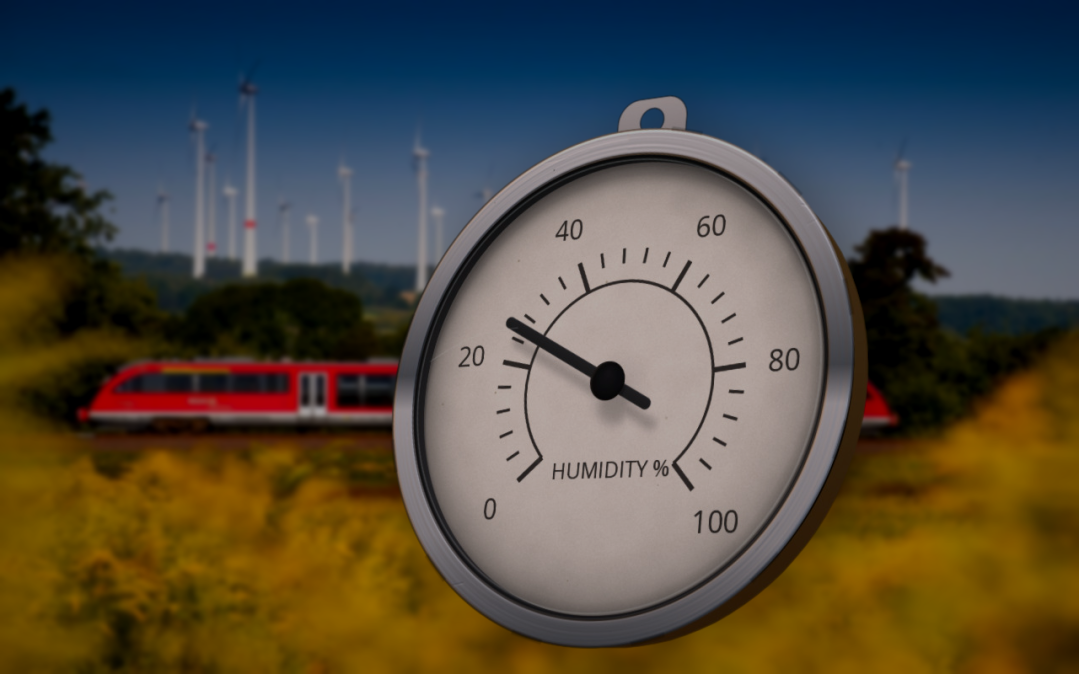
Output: 26 %
